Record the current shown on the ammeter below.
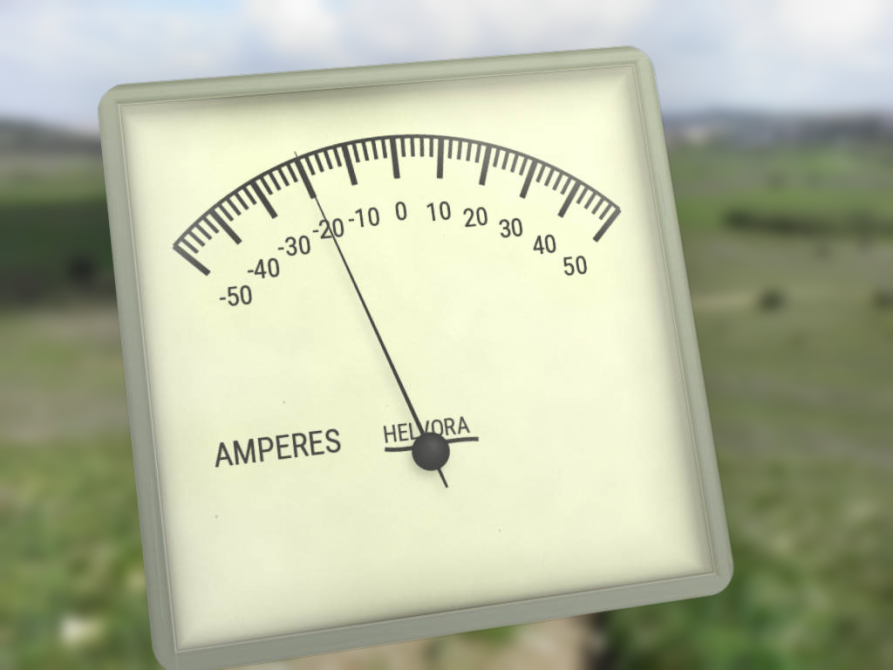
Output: -20 A
